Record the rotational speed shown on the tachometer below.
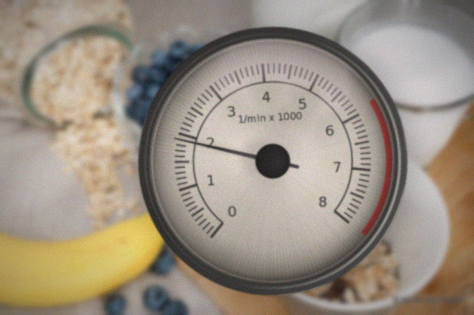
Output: 1900 rpm
